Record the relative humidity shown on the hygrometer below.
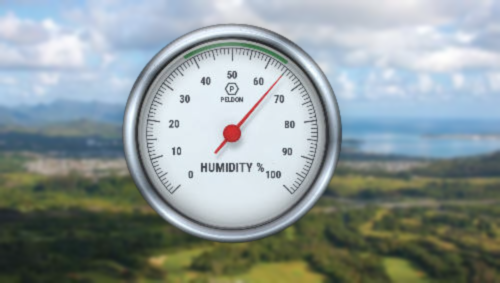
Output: 65 %
